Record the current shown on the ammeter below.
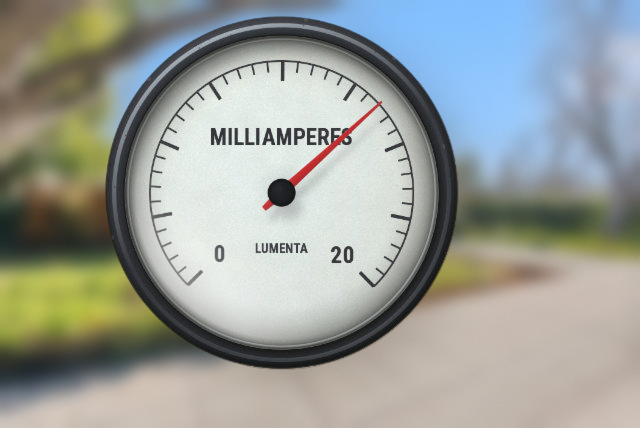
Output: 13.5 mA
